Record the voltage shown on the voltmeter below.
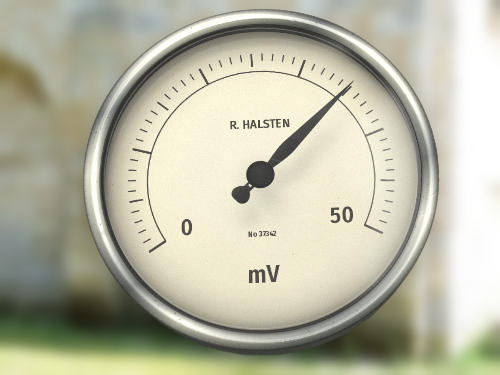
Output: 35 mV
